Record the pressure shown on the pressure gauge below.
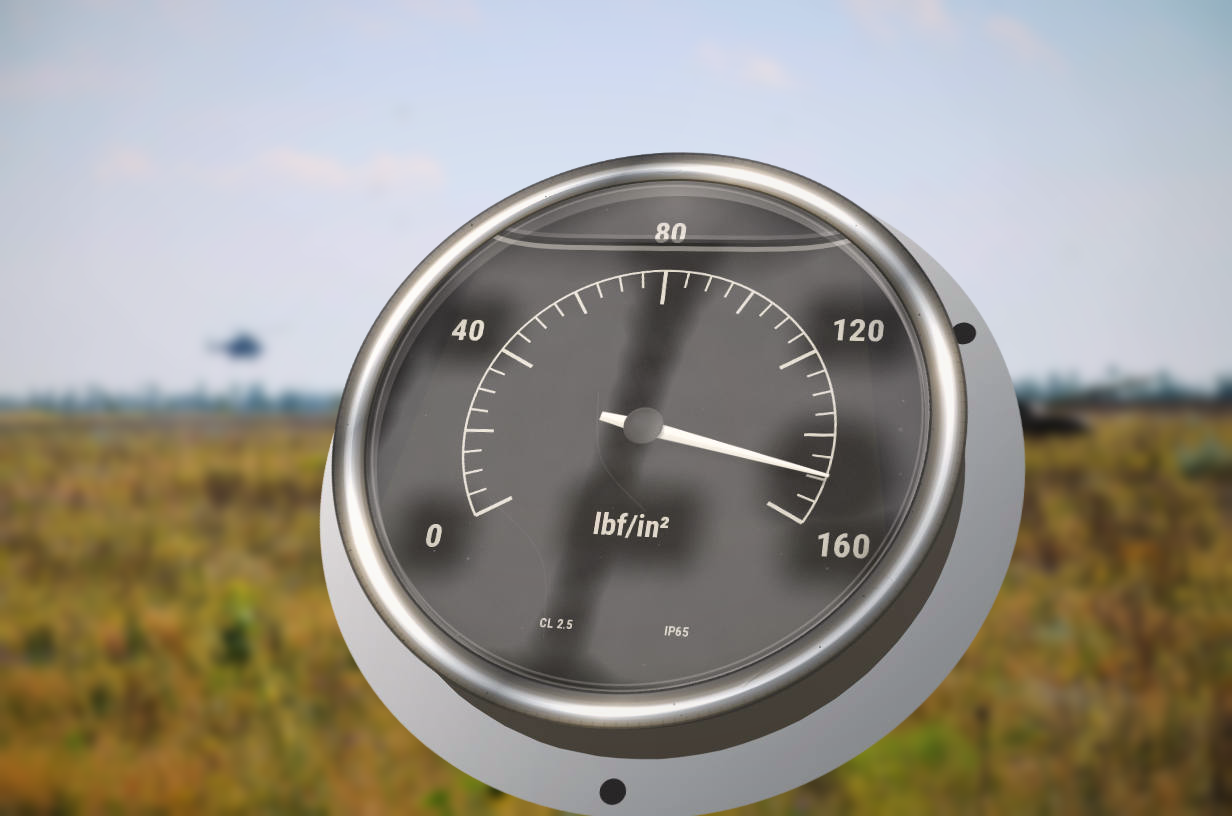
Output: 150 psi
